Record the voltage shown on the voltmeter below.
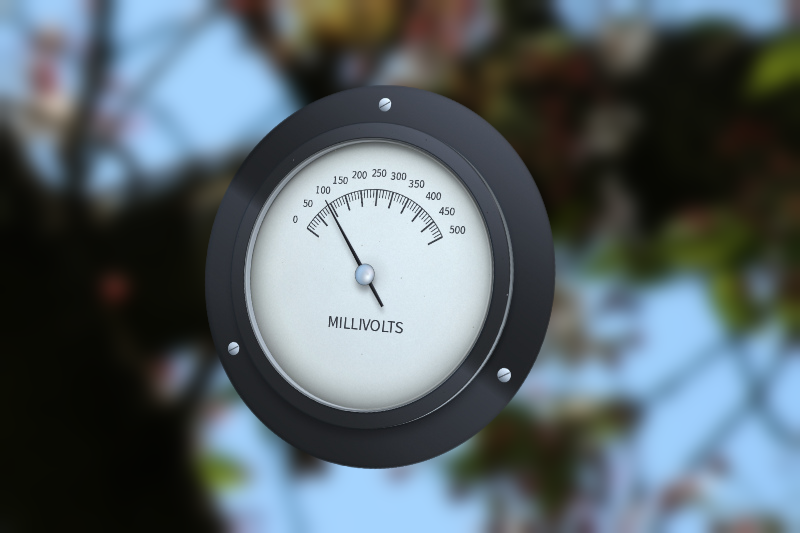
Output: 100 mV
